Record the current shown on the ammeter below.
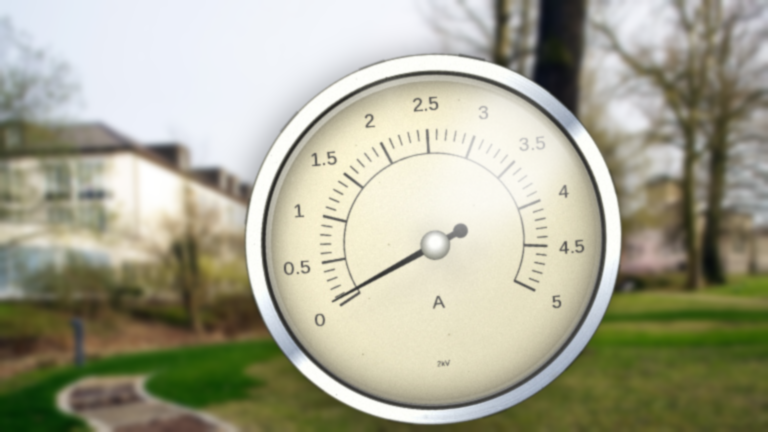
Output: 0.1 A
